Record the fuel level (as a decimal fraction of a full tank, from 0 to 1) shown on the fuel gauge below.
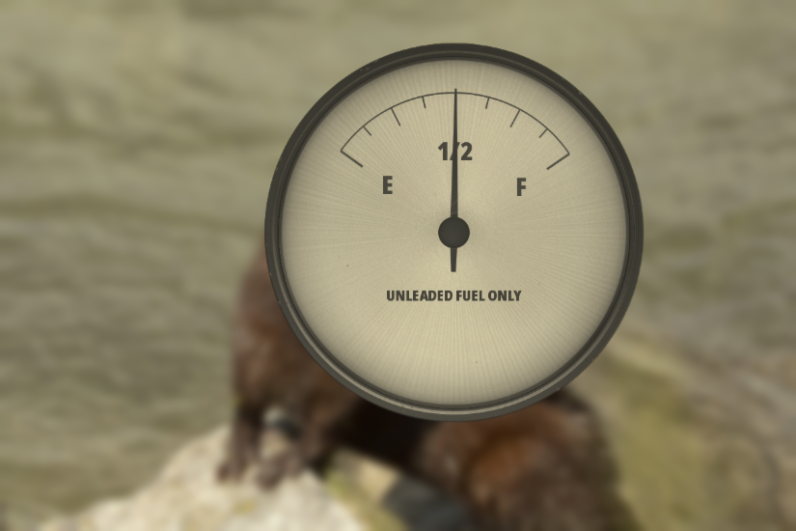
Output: 0.5
